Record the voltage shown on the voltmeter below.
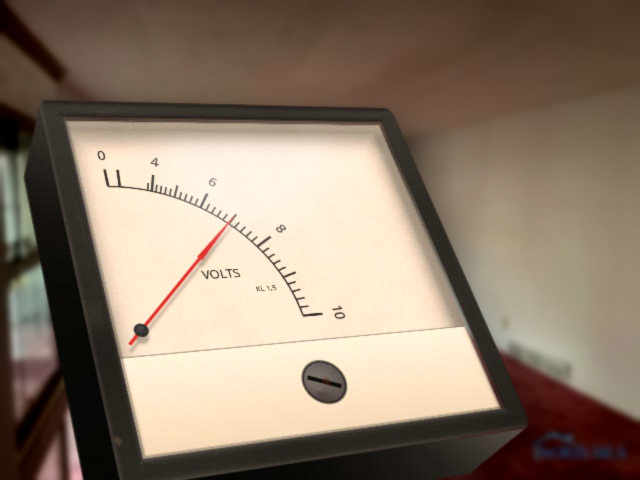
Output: 7 V
